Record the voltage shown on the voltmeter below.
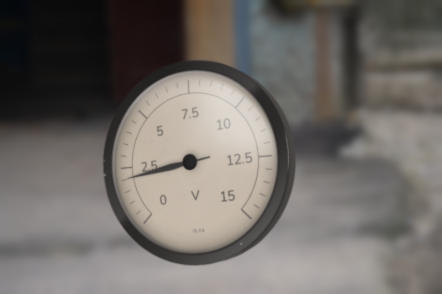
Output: 2 V
